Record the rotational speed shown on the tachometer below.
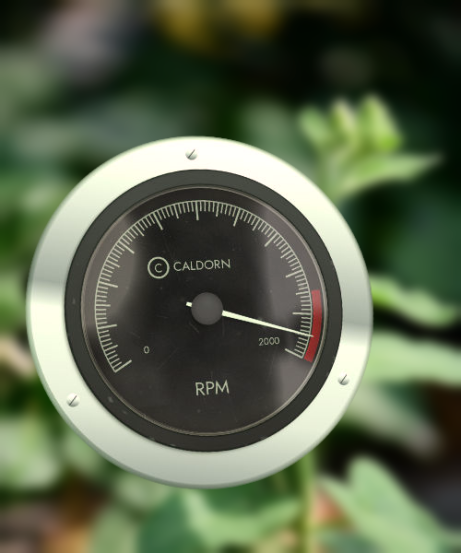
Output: 1900 rpm
